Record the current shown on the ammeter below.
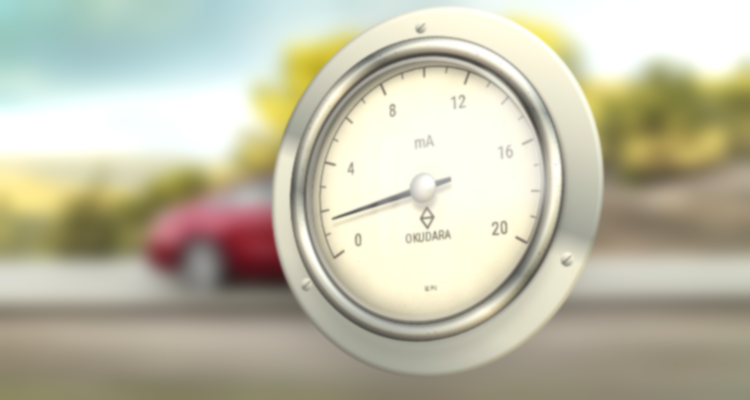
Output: 1.5 mA
